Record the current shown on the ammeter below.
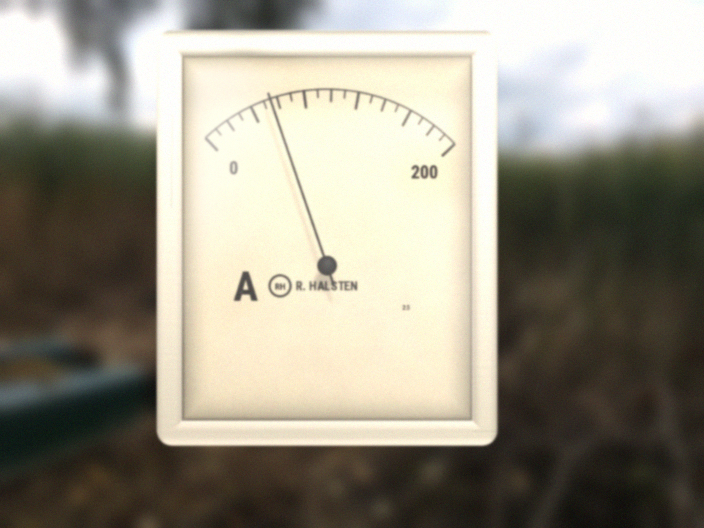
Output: 55 A
